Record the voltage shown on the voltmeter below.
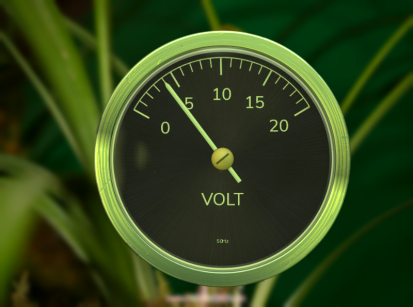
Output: 4 V
